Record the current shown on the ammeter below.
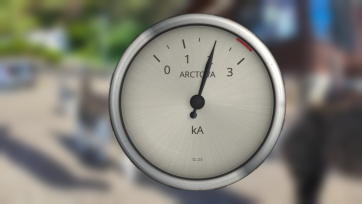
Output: 2 kA
